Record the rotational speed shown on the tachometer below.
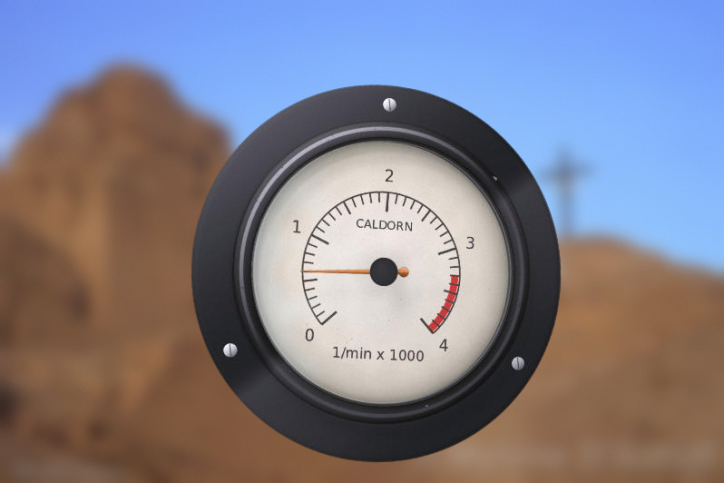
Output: 600 rpm
